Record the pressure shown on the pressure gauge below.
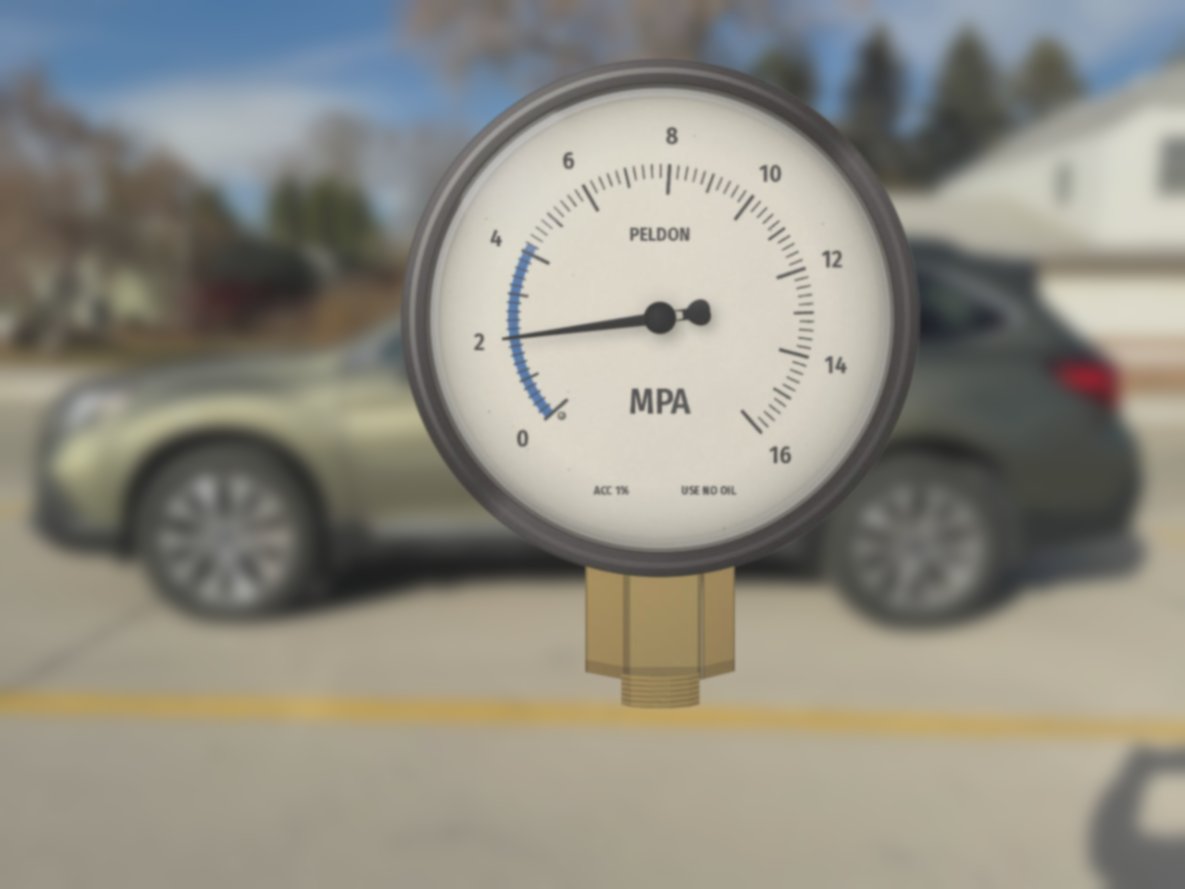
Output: 2 MPa
